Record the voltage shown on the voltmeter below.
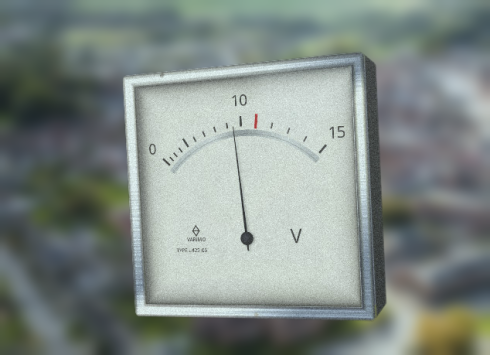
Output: 9.5 V
